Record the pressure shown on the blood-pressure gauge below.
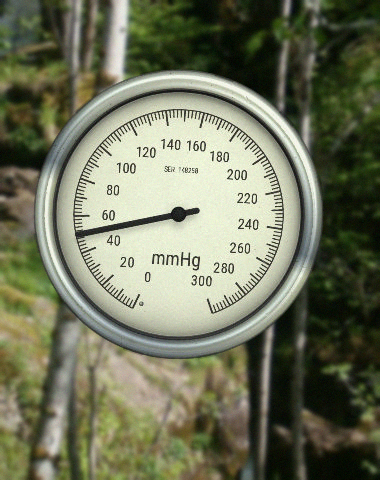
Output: 50 mmHg
